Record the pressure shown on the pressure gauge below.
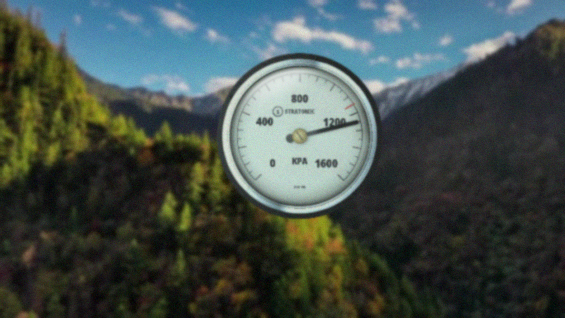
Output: 1250 kPa
